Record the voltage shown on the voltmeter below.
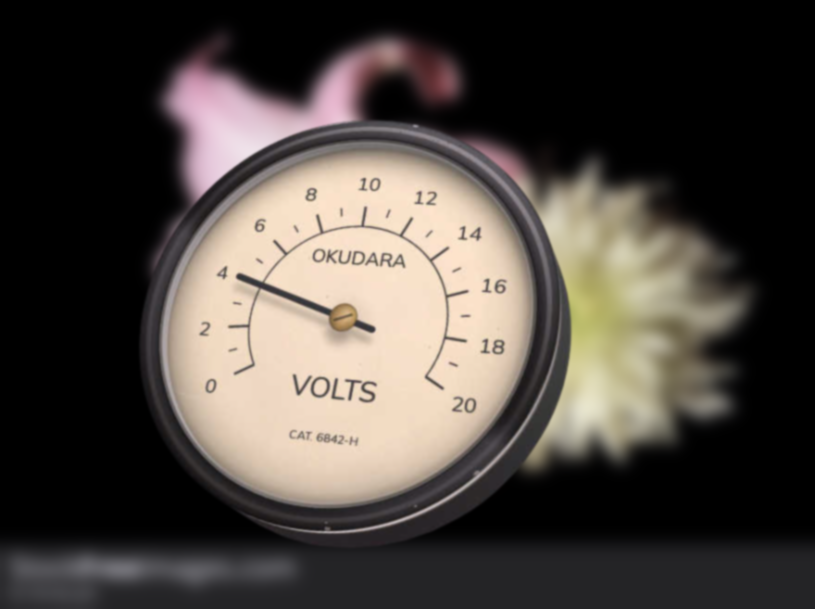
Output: 4 V
